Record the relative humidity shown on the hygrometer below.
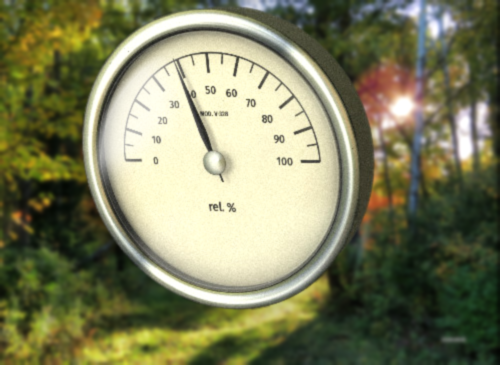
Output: 40 %
